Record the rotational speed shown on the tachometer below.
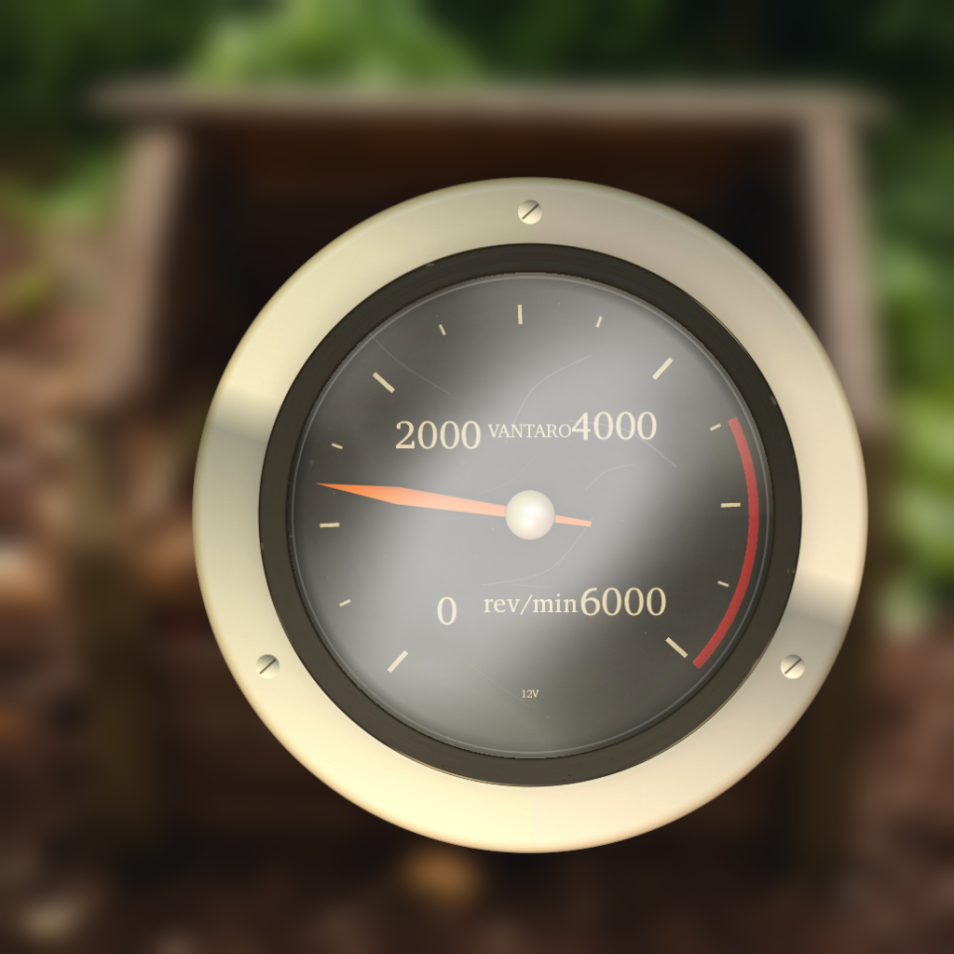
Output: 1250 rpm
